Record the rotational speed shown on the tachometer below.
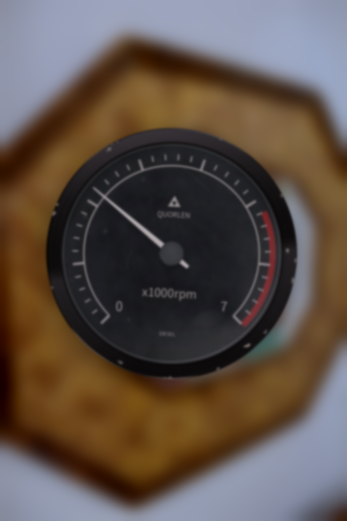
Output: 2200 rpm
